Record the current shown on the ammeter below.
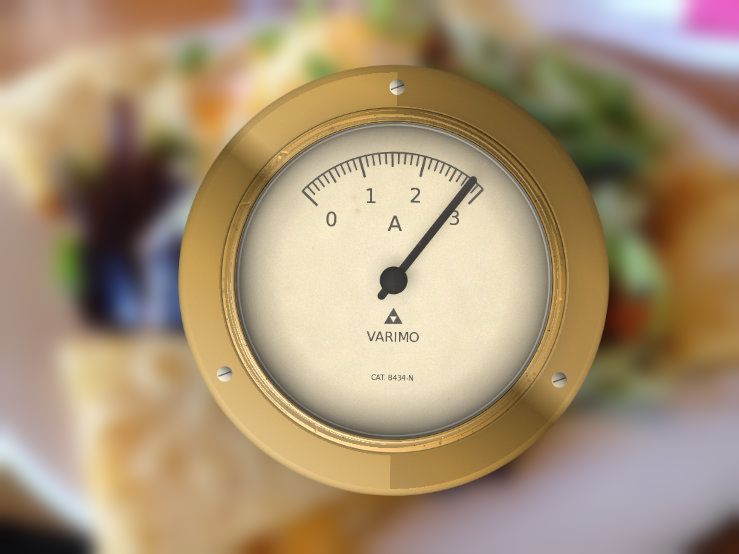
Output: 2.8 A
